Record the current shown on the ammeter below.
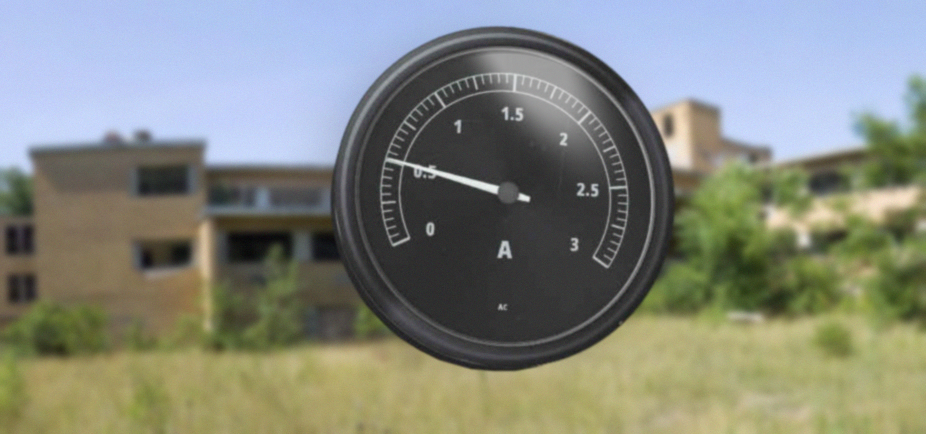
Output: 0.5 A
